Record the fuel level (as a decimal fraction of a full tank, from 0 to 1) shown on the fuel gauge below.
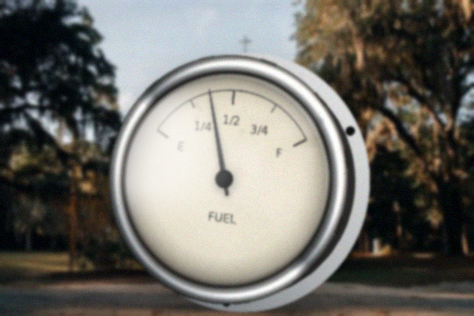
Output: 0.375
